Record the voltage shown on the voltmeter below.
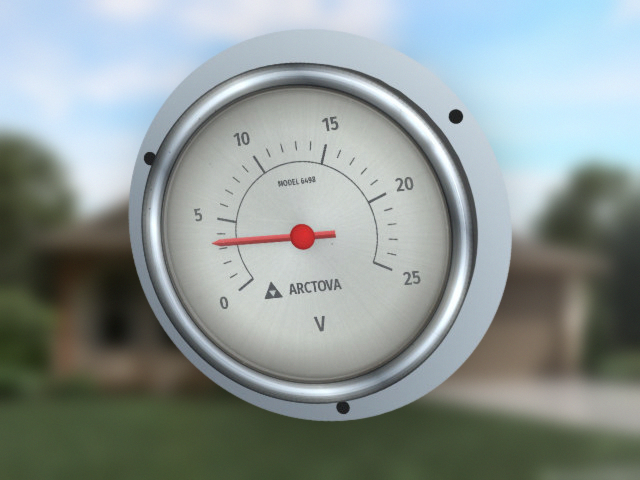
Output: 3.5 V
